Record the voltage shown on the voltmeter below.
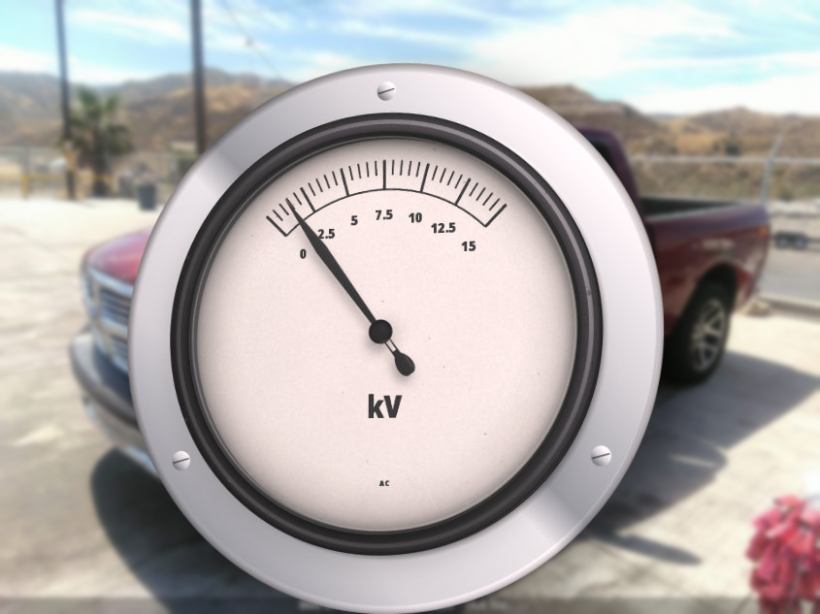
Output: 1.5 kV
